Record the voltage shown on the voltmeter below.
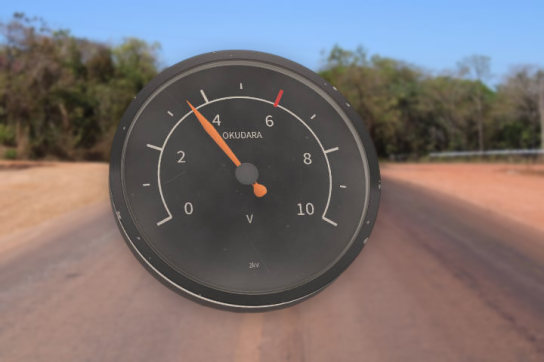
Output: 3.5 V
